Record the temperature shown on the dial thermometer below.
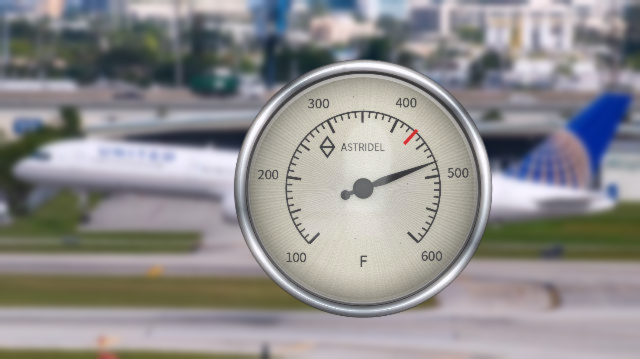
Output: 480 °F
